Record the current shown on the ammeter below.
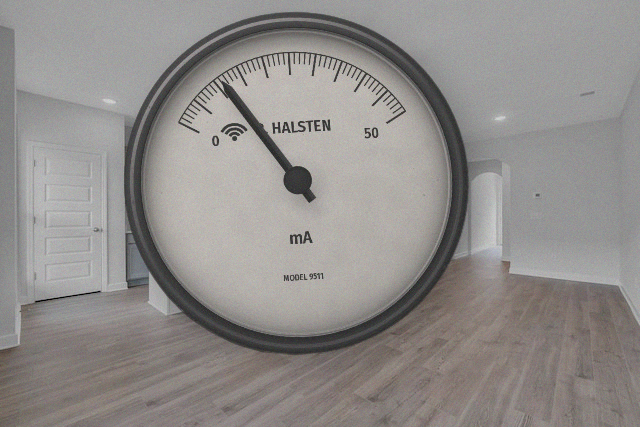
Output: 11 mA
